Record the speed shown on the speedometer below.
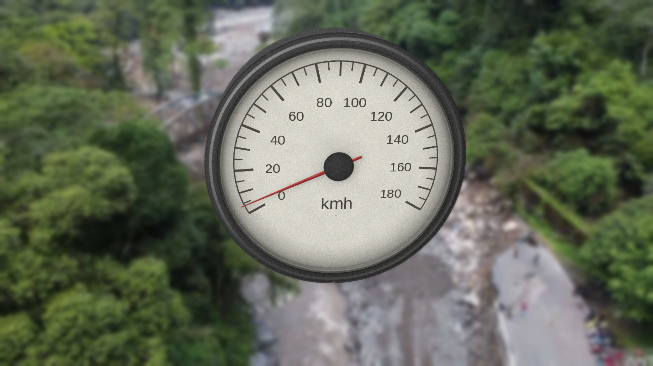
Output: 5 km/h
